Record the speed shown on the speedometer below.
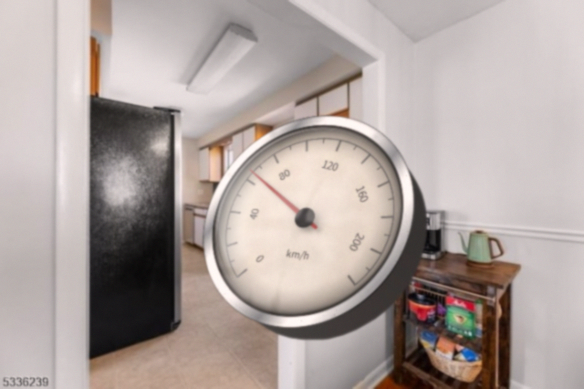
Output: 65 km/h
